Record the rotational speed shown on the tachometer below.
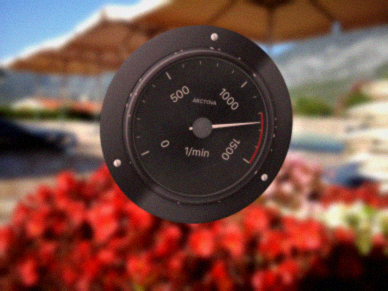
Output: 1250 rpm
